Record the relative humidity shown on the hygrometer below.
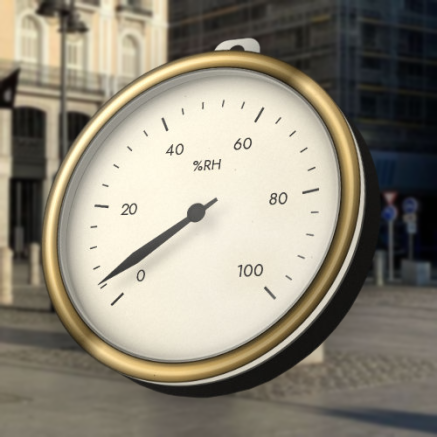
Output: 4 %
